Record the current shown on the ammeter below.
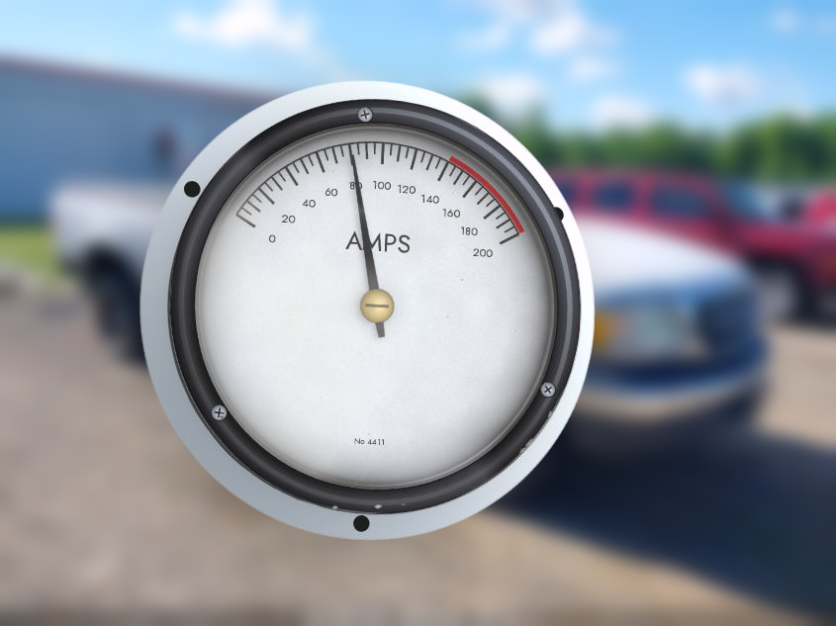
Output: 80 A
